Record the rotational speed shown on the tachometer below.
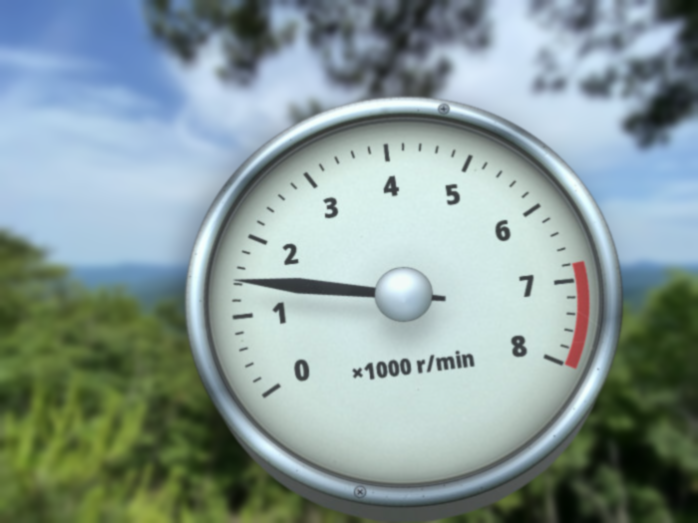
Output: 1400 rpm
